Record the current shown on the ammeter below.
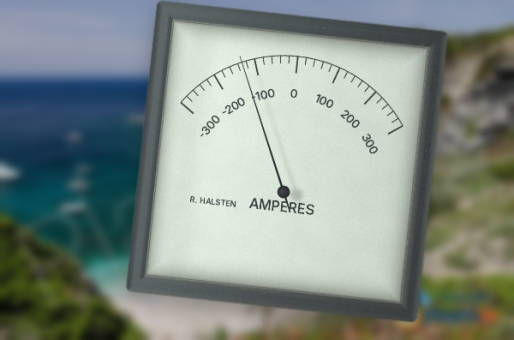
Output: -130 A
